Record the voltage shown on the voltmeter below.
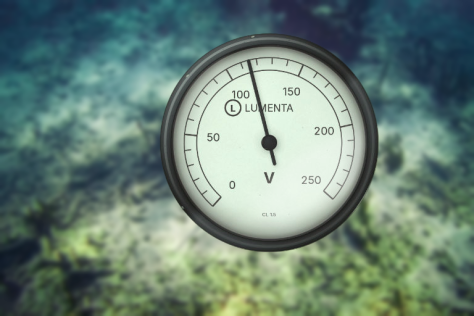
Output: 115 V
